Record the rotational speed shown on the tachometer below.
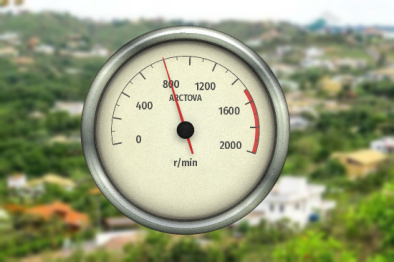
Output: 800 rpm
